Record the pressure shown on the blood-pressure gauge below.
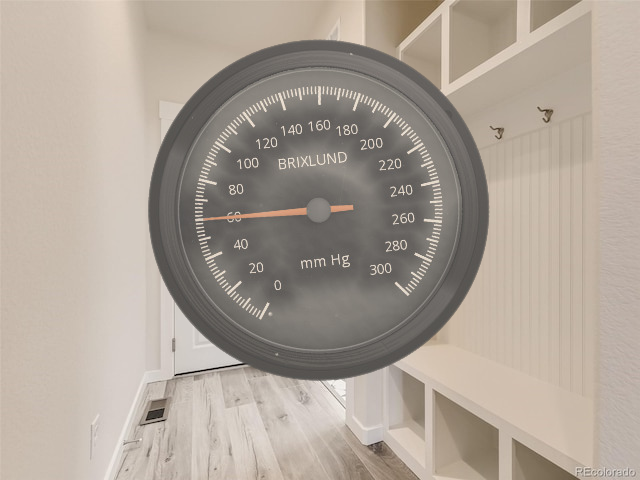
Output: 60 mmHg
